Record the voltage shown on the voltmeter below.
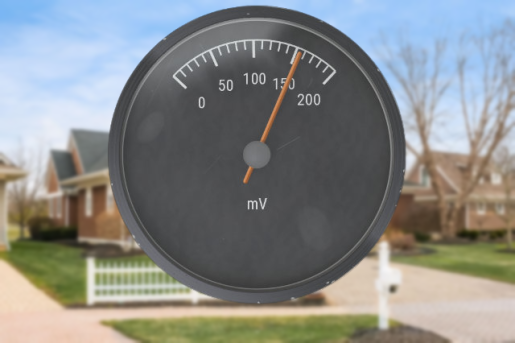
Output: 155 mV
